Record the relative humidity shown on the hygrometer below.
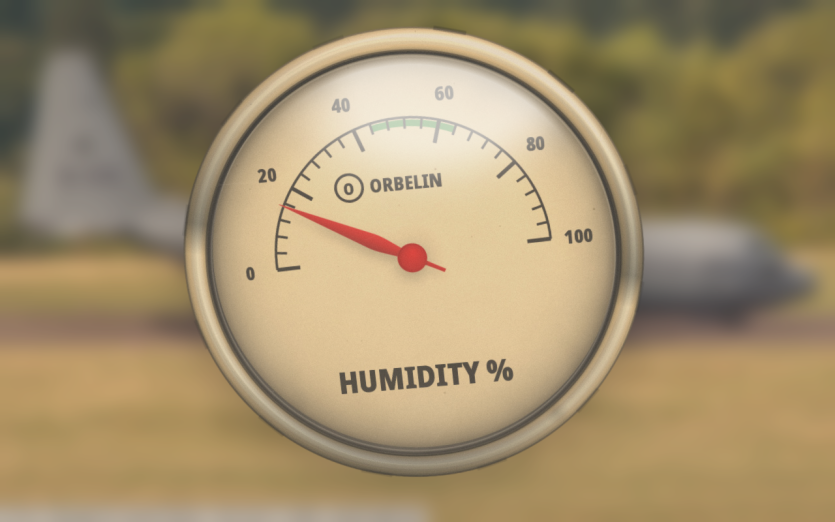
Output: 16 %
